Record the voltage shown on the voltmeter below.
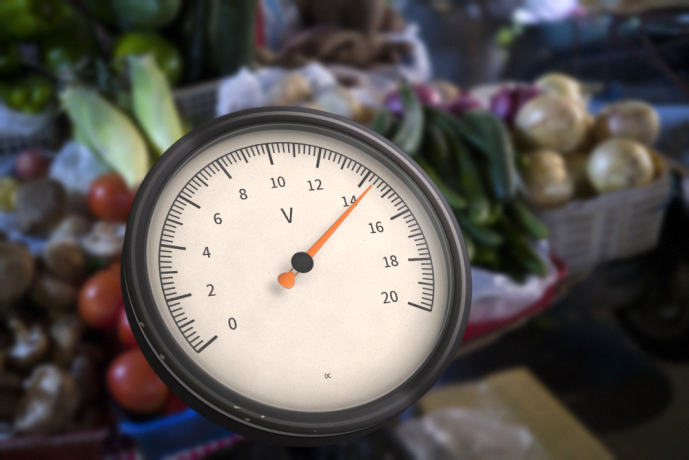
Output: 14.4 V
